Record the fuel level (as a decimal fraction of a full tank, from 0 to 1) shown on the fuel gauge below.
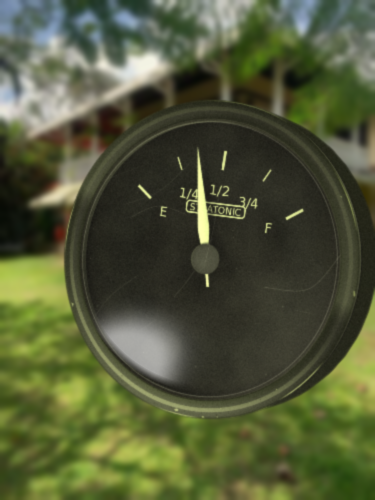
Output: 0.375
